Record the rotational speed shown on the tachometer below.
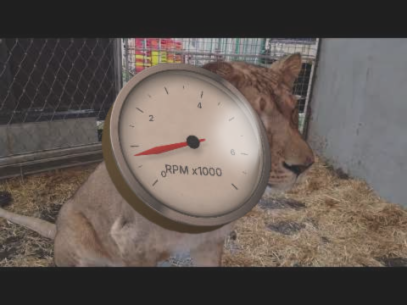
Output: 750 rpm
